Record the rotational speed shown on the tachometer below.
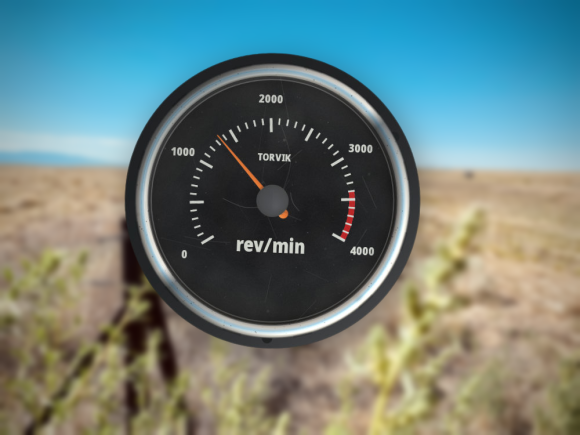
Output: 1350 rpm
